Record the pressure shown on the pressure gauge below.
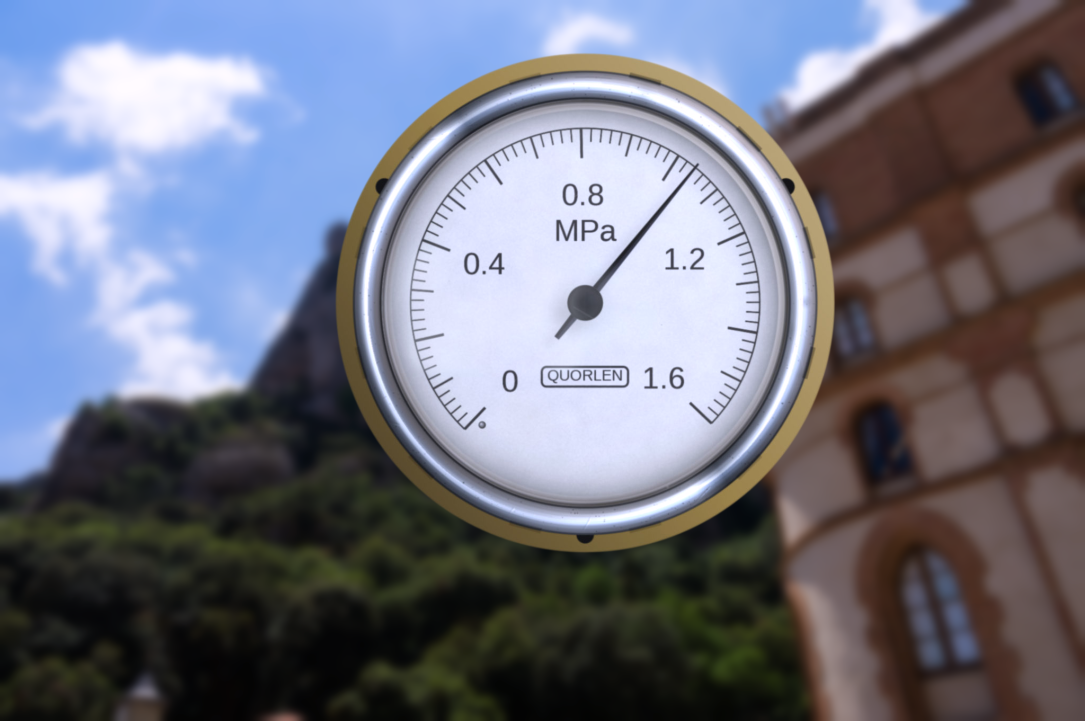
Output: 1.04 MPa
